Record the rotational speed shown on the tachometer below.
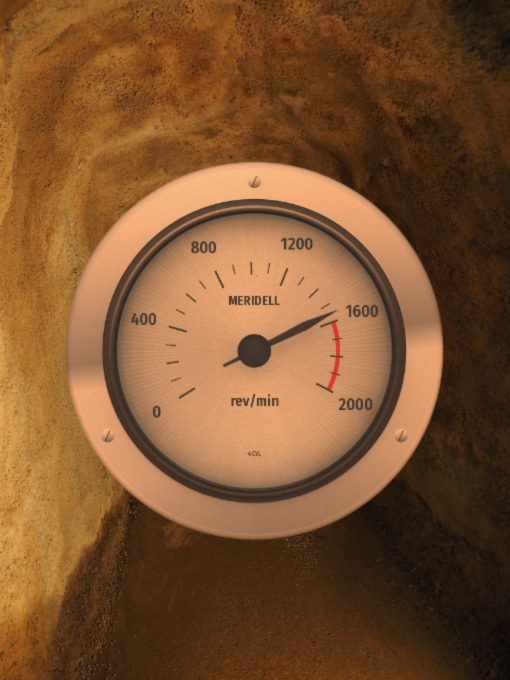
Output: 1550 rpm
